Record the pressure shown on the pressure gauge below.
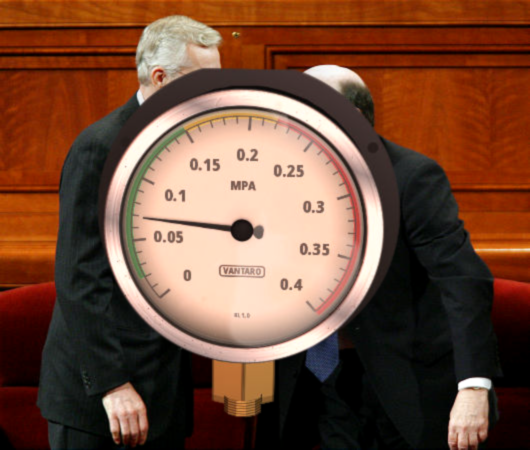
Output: 0.07 MPa
